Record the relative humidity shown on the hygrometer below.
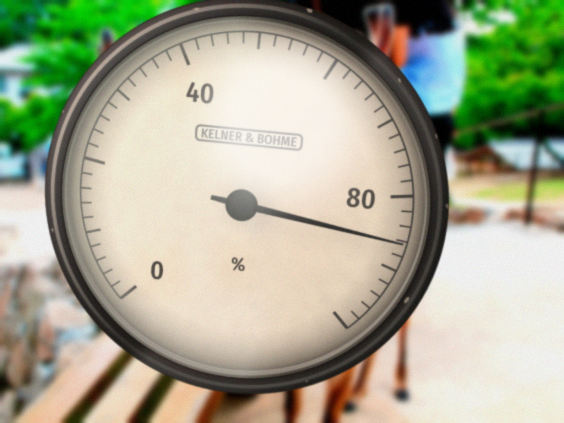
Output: 86 %
